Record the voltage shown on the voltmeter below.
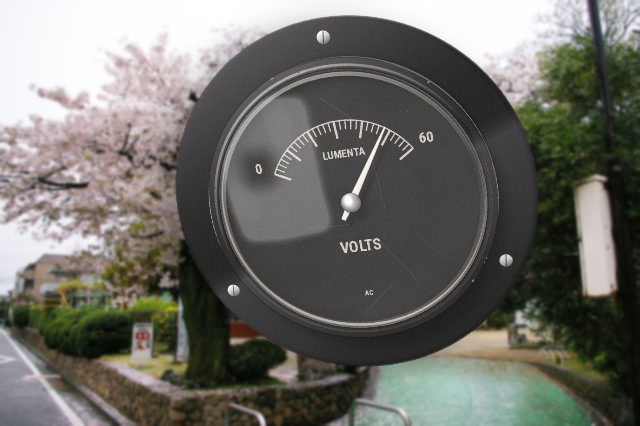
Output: 48 V
